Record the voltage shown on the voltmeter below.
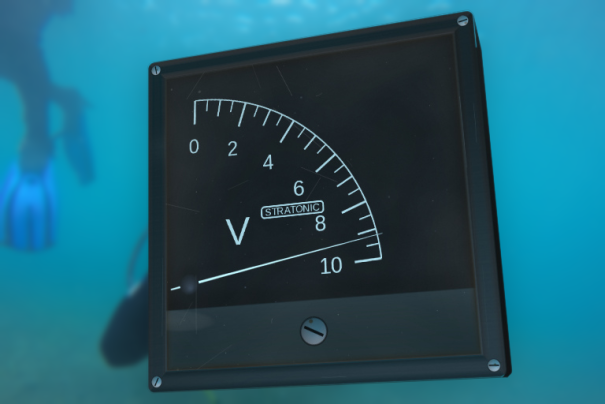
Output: 9.25 V
